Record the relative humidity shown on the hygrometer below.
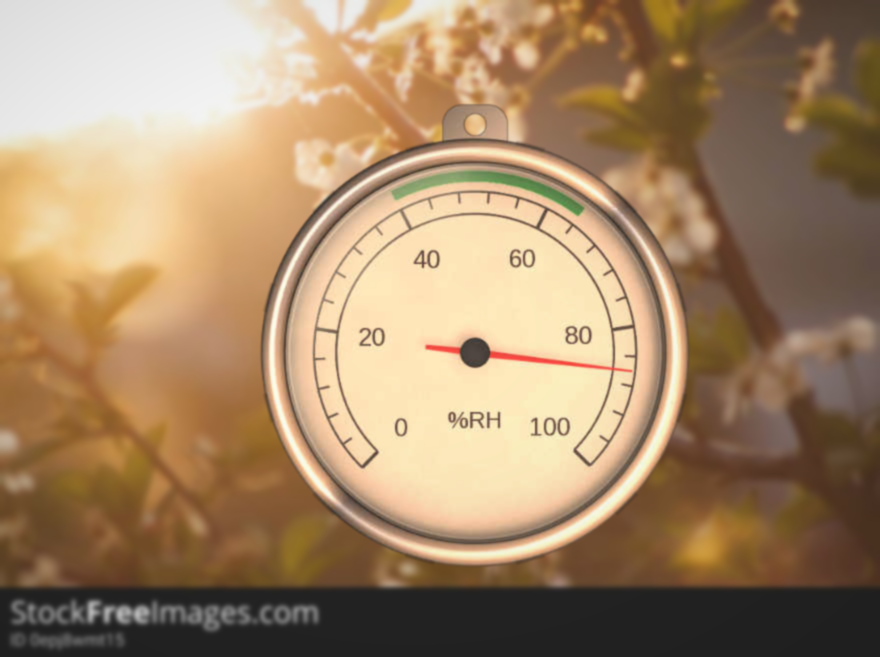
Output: 86 %
